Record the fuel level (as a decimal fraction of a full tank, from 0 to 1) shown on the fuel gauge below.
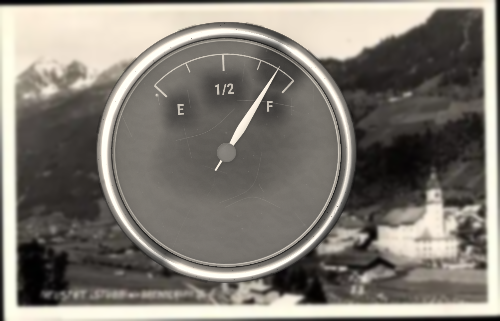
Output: 0.875
